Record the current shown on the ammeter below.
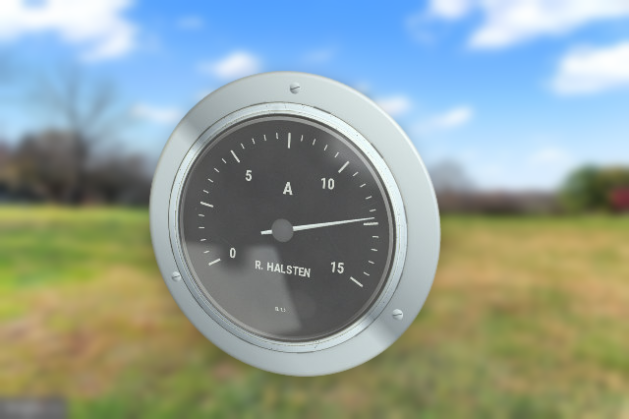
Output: 12.25 A
